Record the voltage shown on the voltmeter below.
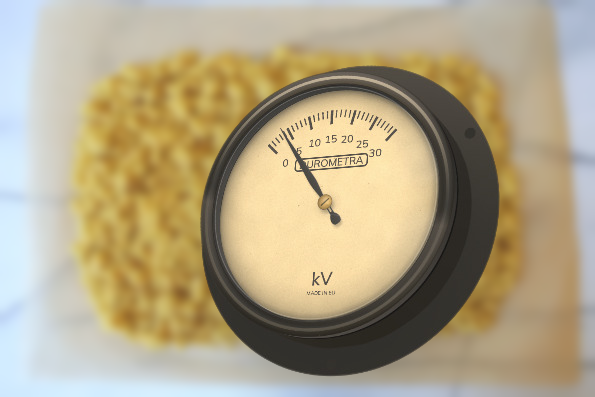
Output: 4 kV
